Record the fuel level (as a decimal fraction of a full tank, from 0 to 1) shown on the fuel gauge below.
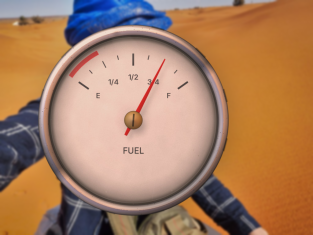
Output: 0.75
